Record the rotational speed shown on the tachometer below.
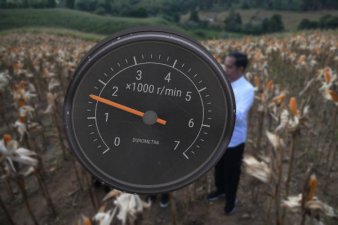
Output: 1600 rpm
